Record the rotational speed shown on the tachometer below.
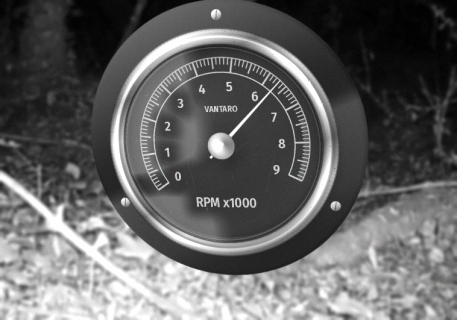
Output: 6300 rpm
